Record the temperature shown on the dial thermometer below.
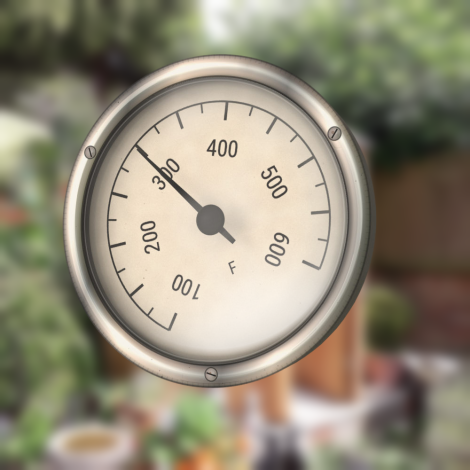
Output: 300 °F
